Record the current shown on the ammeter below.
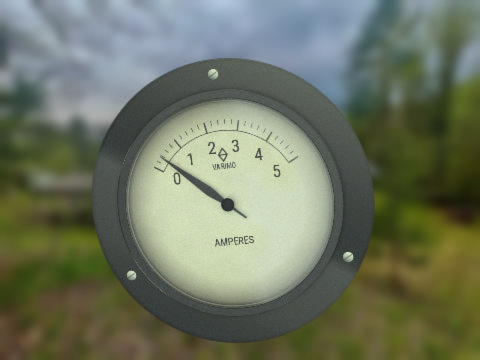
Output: 0.4 A
